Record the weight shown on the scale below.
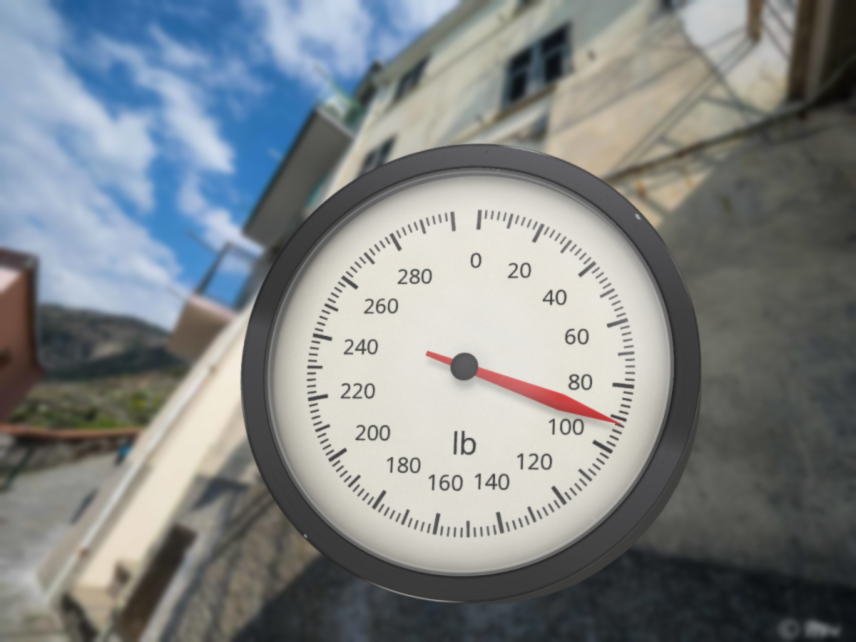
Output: 92 lb
